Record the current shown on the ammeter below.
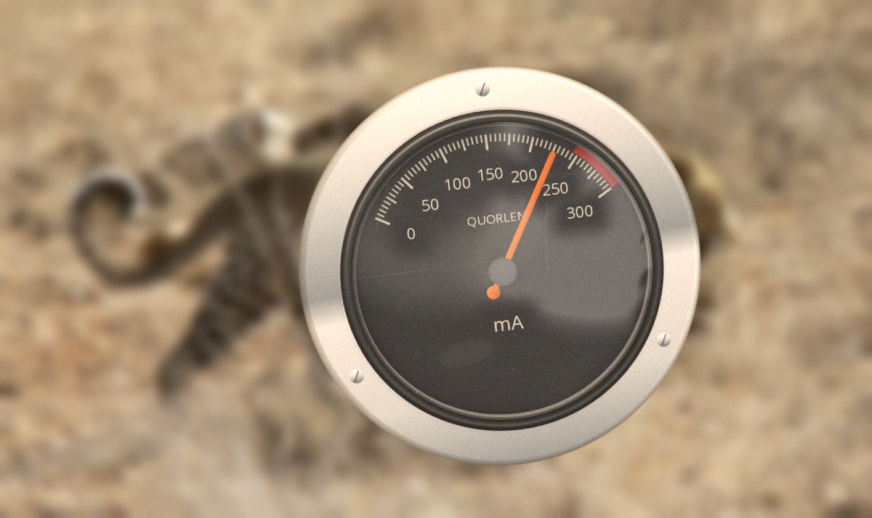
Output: 225 mA
